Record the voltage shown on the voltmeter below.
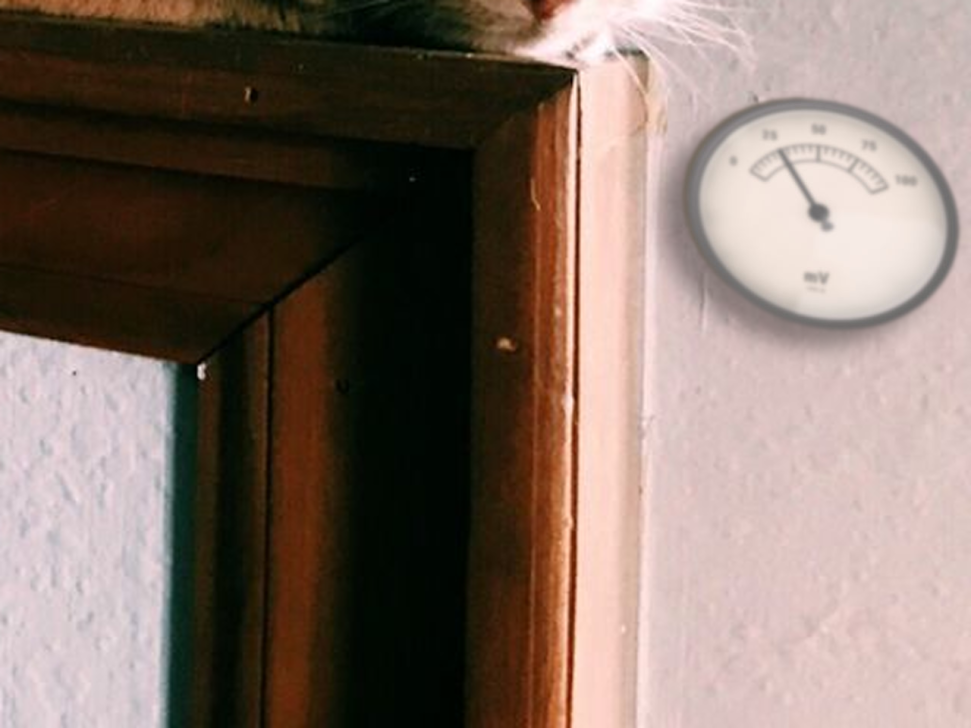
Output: 25 mV
